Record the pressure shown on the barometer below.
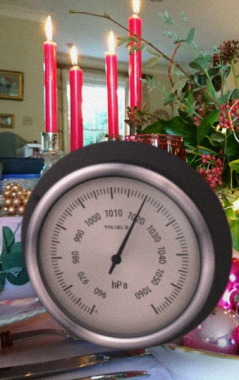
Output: 1020 hPa
